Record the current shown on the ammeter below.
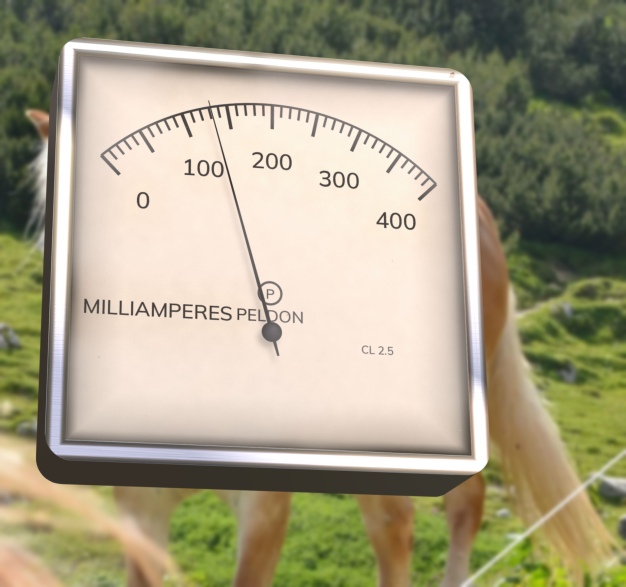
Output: 130 mA
